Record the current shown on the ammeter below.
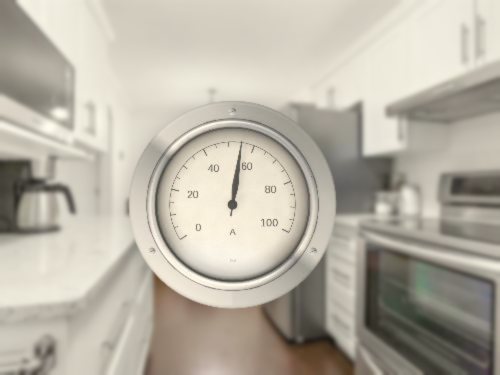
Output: 55 A
